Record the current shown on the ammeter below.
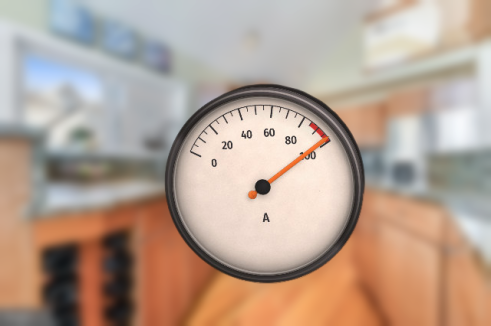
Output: 97.5 A
